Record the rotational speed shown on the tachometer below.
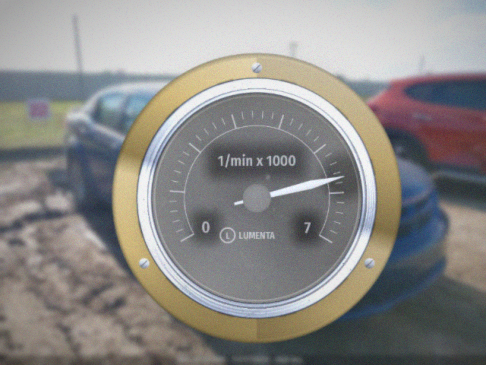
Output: 5700 rpm
